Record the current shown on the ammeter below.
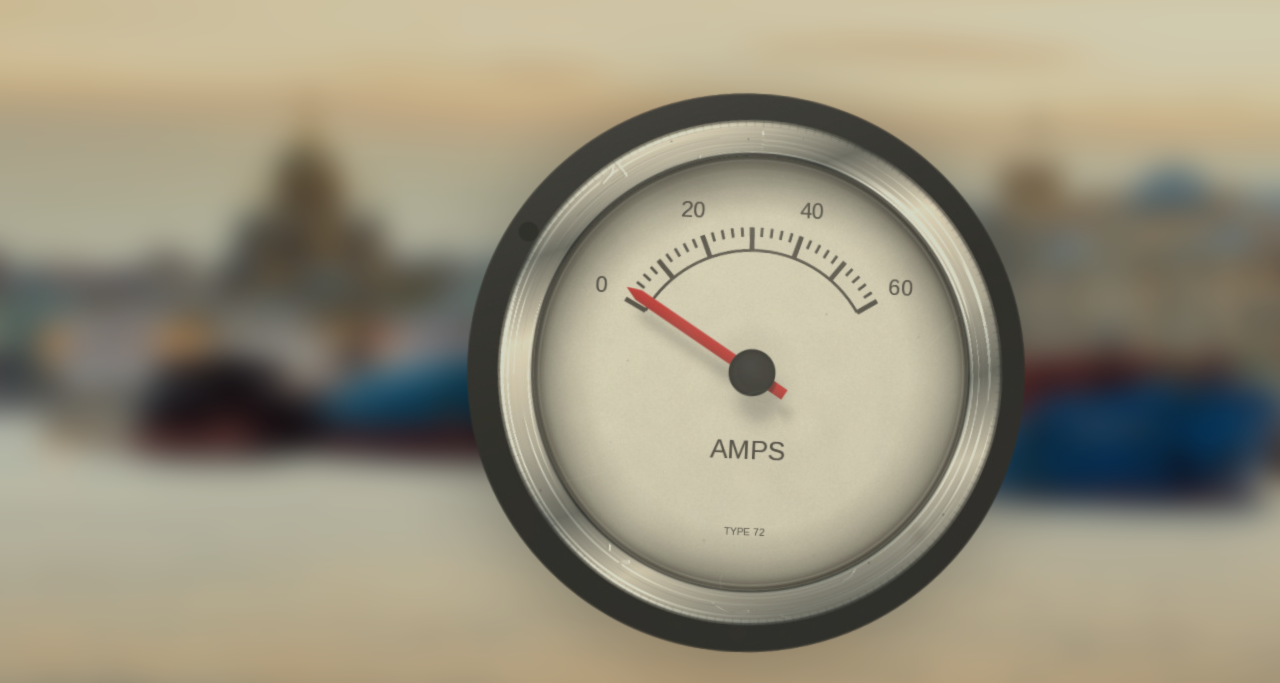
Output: 2 A
